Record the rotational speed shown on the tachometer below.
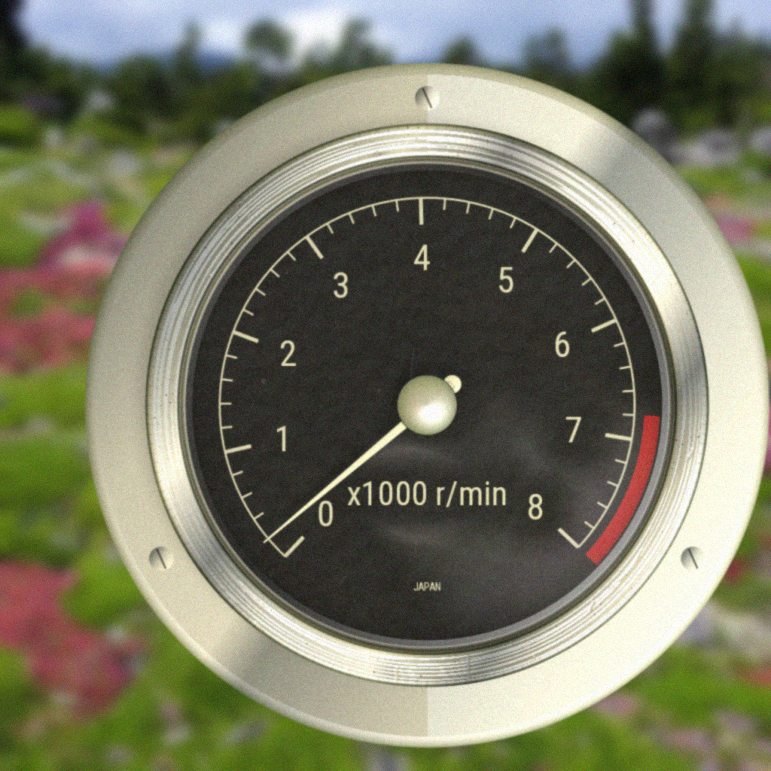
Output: 200 rpm
